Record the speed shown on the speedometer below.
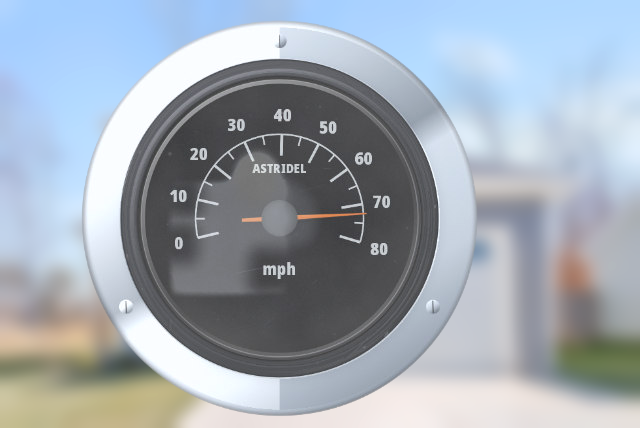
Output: 72.5 mph
